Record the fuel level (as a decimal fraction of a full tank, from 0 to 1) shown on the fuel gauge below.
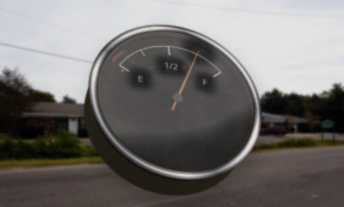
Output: 0.75
